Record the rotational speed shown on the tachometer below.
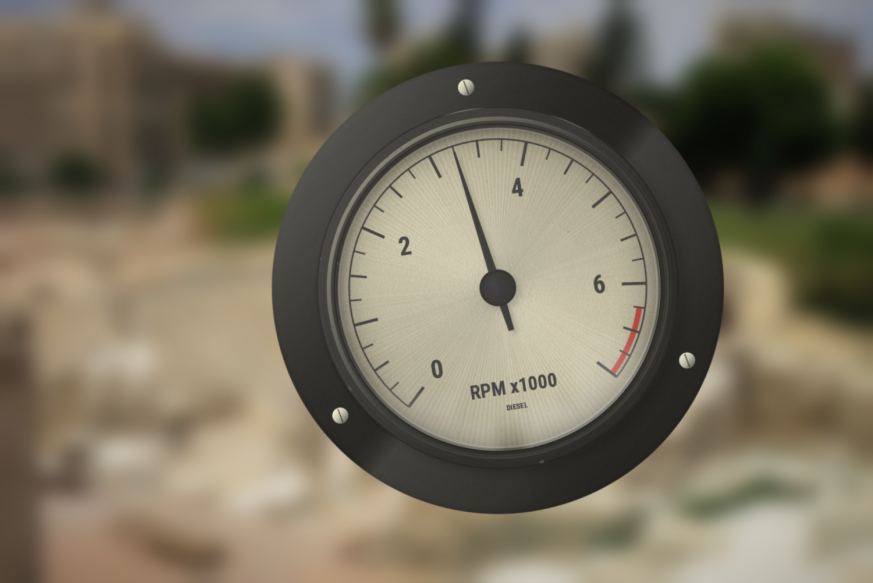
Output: 3250 rpm
